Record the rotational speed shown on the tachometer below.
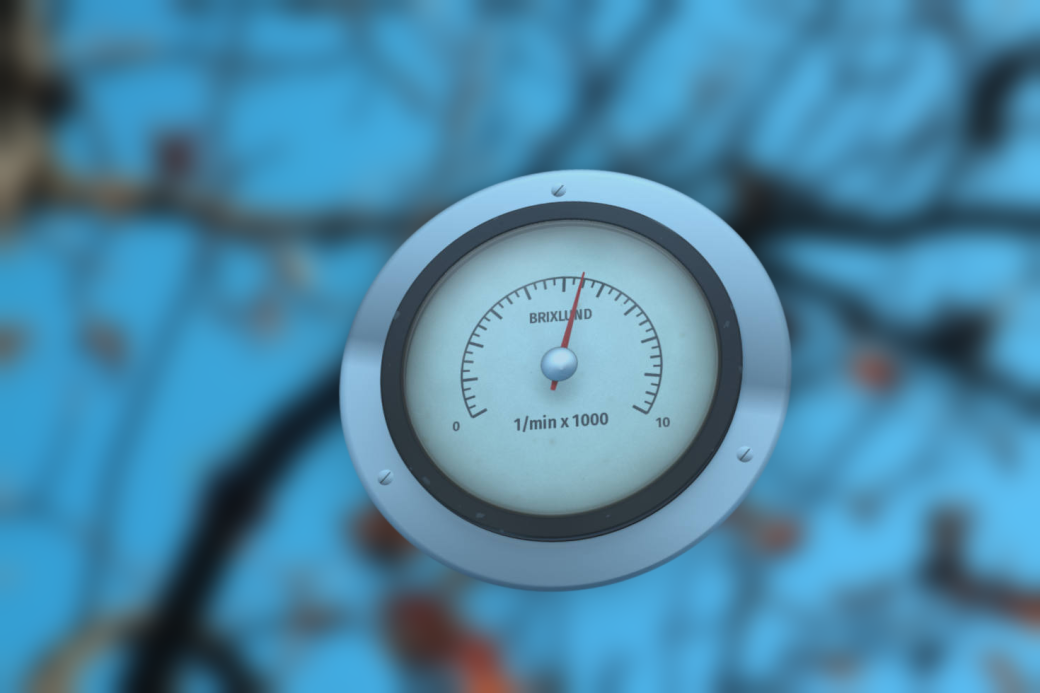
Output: 5500 rpm
